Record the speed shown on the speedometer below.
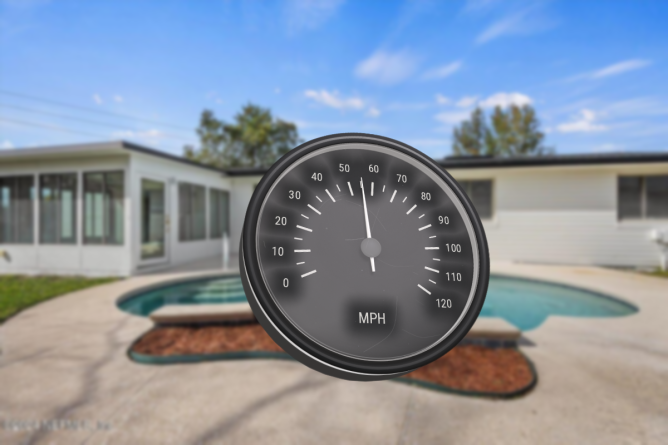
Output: 55 mph
